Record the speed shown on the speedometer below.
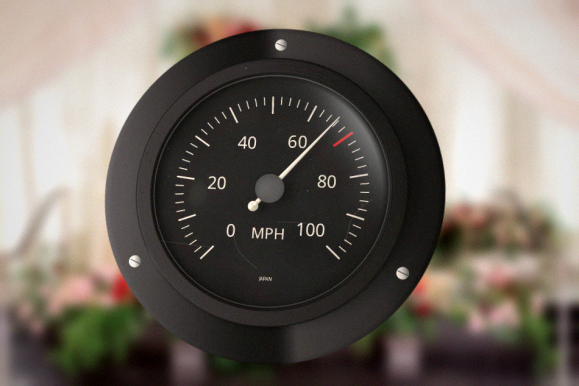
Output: 66 mph
